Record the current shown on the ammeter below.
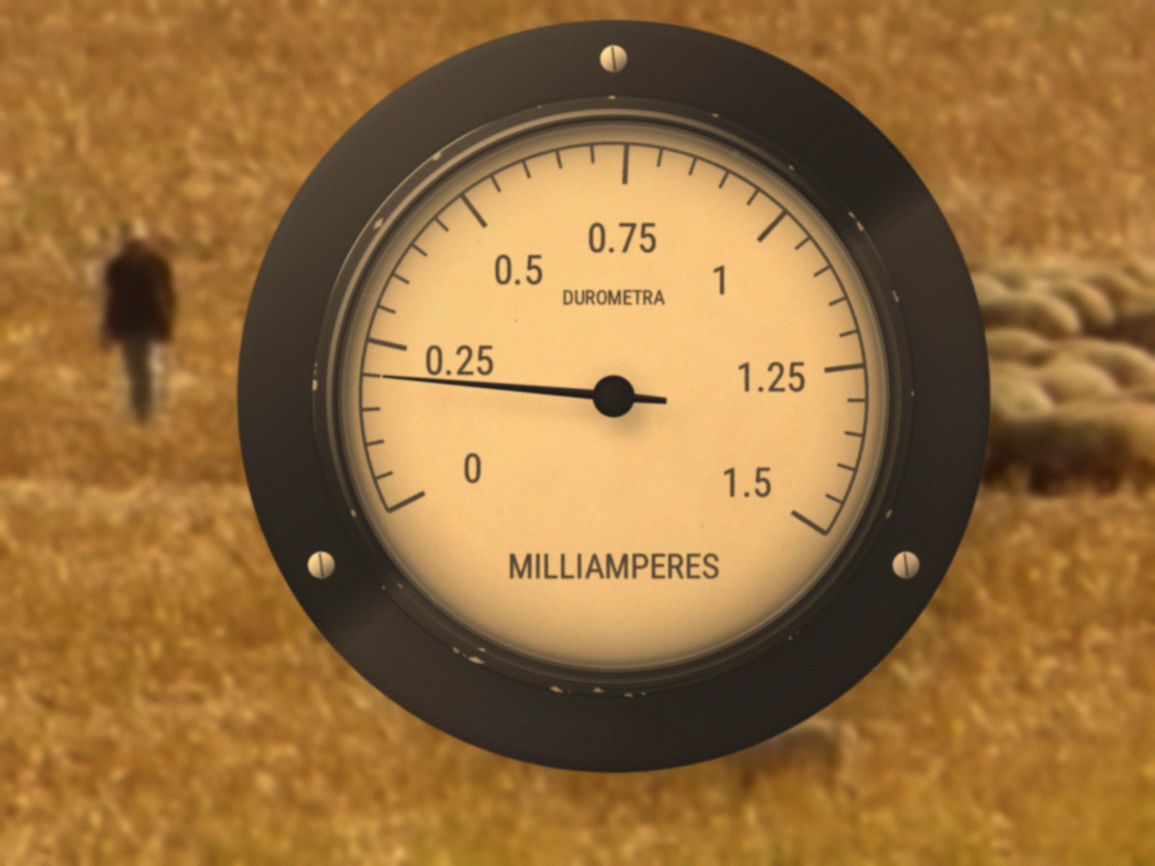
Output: 0.2 mA
